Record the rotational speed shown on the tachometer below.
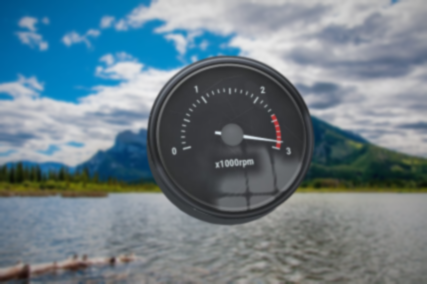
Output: 2900 rpm
